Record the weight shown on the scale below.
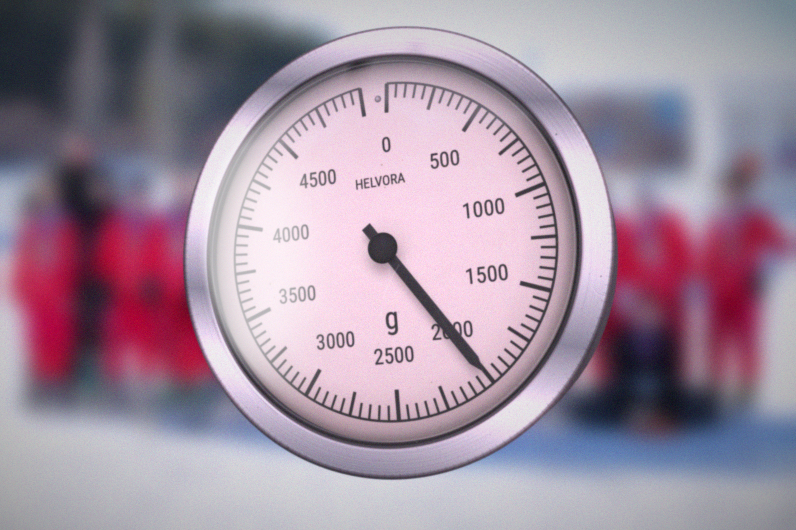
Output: 2000 g
